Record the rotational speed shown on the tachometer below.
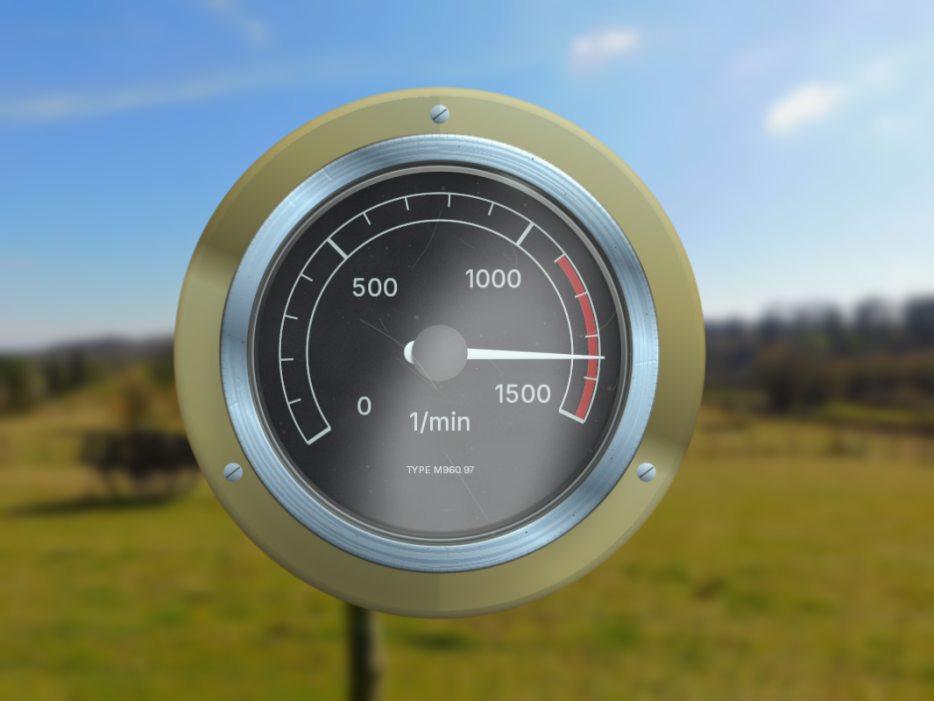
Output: 1350 rpm
